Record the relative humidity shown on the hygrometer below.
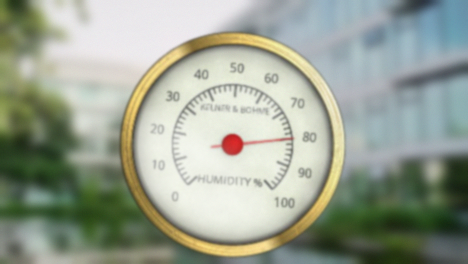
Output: 80 %
